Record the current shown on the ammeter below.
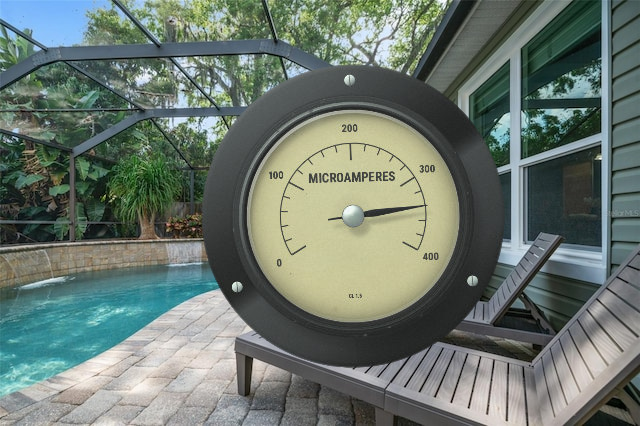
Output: 340 µA
